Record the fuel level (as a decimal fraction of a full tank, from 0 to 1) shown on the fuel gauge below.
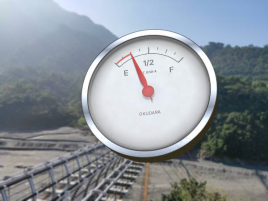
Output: 0.25
